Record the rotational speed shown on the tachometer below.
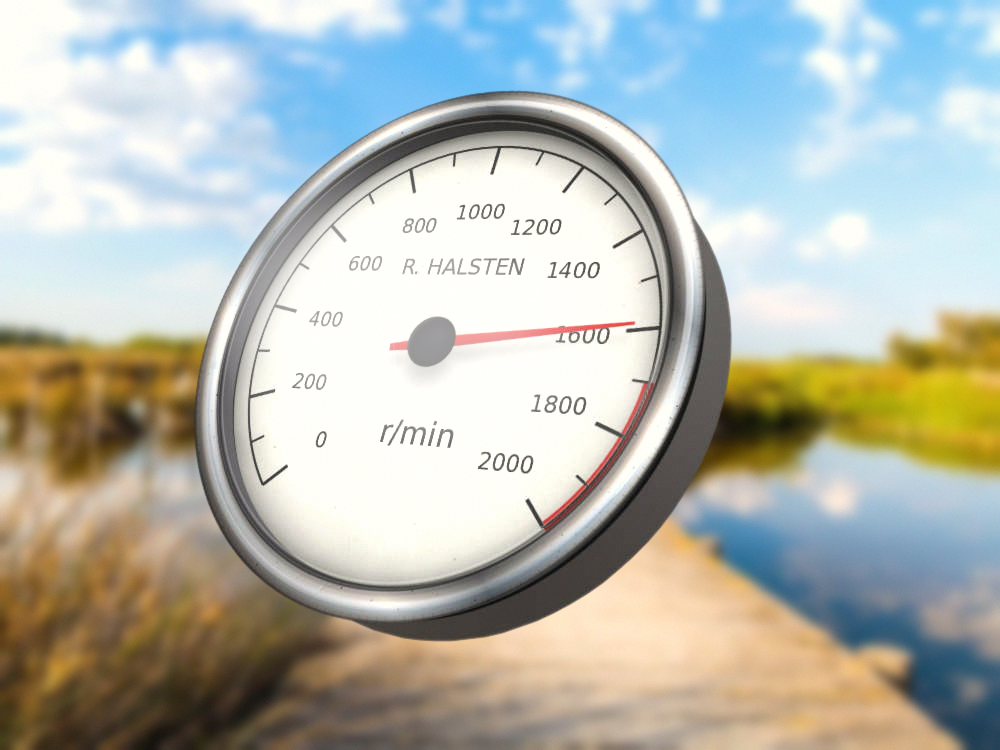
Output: 1600 rpm
